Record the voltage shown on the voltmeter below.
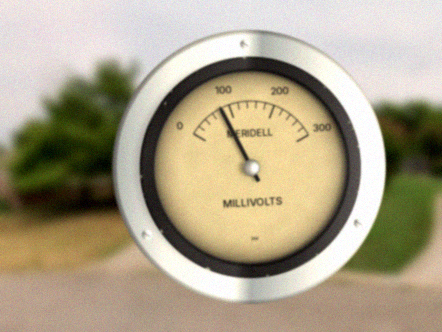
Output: 80 mV
